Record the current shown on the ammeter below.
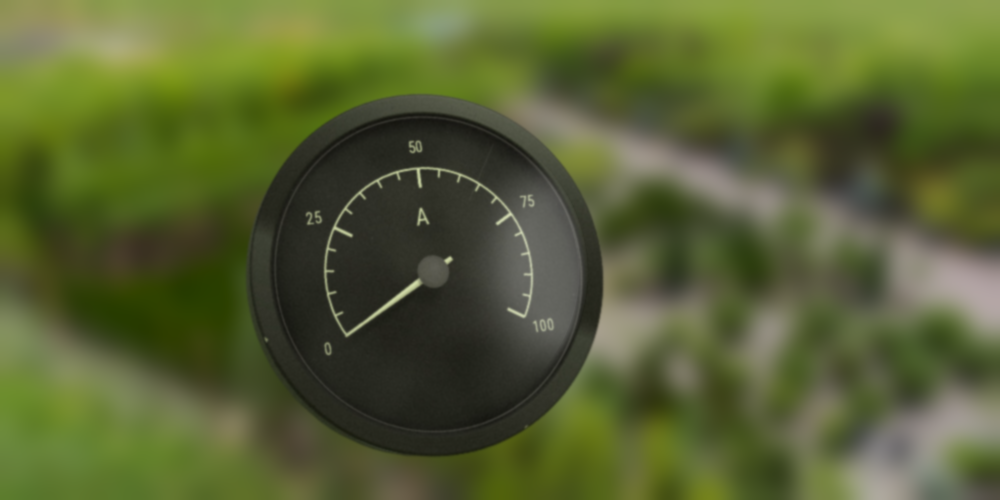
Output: 0 A
